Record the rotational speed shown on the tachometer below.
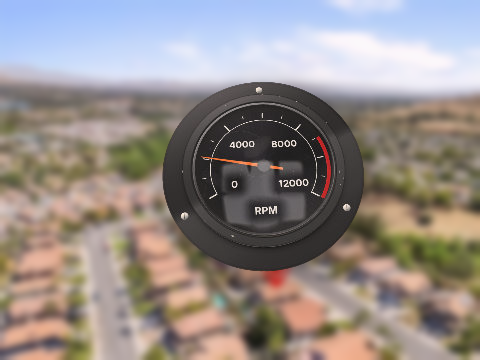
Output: 2000 rpm
